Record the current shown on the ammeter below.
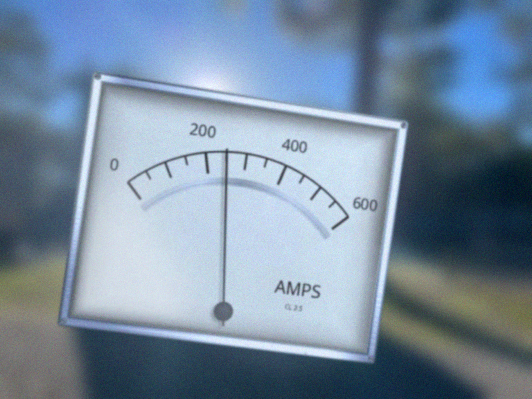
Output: 250 A
